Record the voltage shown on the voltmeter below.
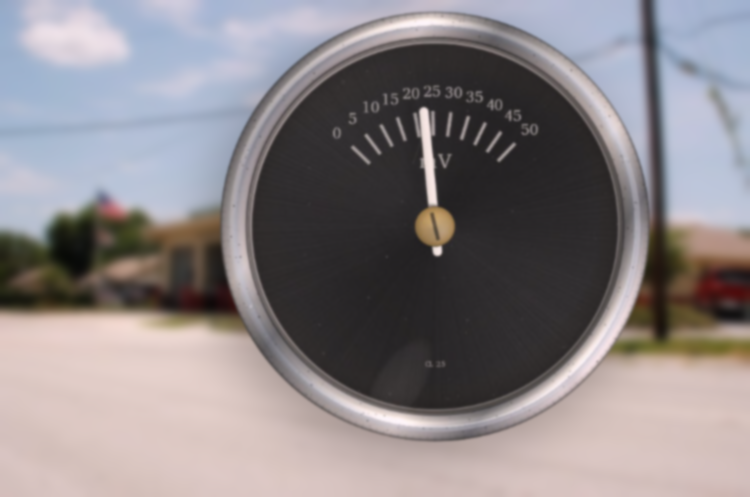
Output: 22.5 mV
